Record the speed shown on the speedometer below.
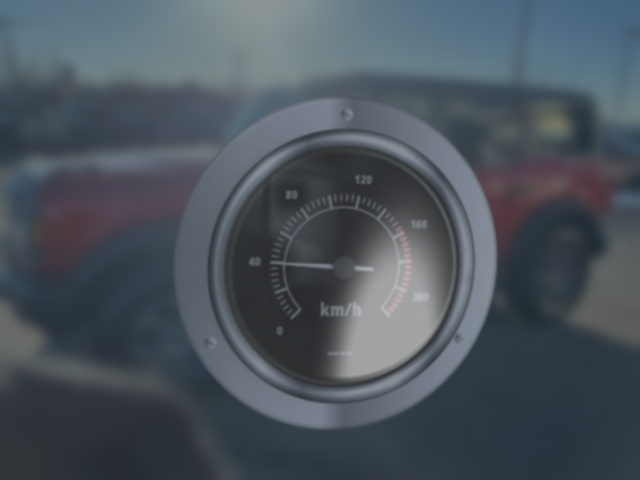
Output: 40 km/h
